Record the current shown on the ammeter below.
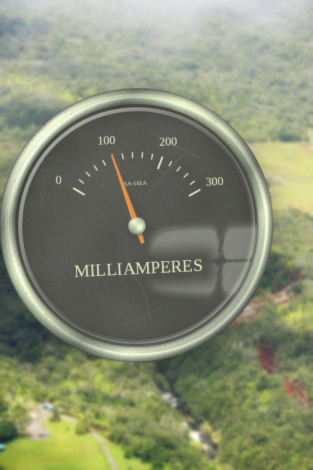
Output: 100 mA
